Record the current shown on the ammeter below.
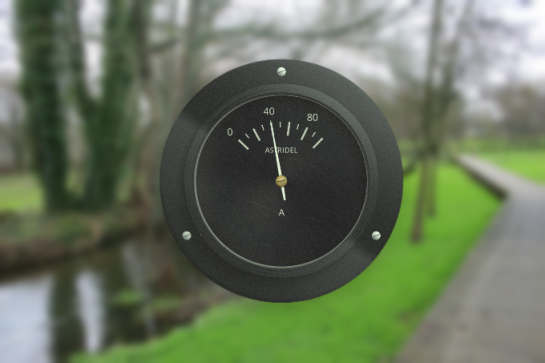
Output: 40 A
